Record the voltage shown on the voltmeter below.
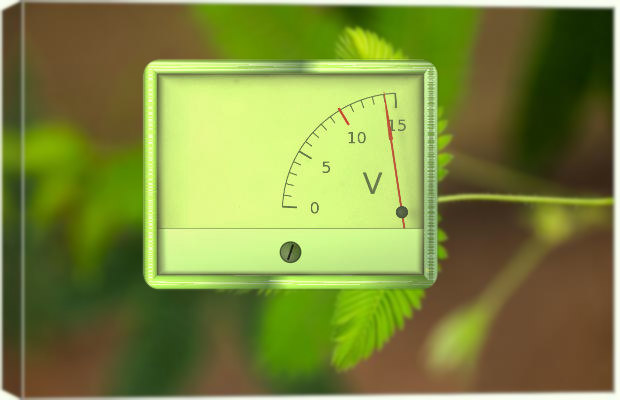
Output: 14 V
